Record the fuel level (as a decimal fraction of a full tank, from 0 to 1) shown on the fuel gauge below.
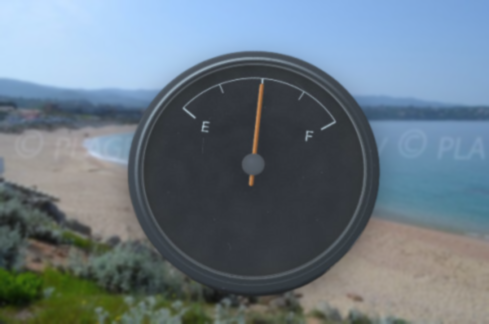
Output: 0.5
